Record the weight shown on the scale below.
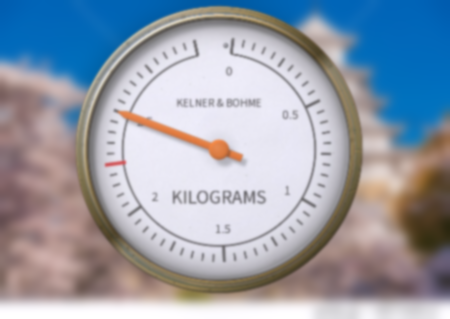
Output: 2.5 kg
